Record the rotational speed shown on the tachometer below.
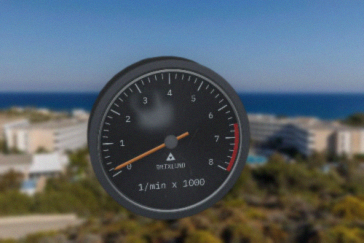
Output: 200 rpm
